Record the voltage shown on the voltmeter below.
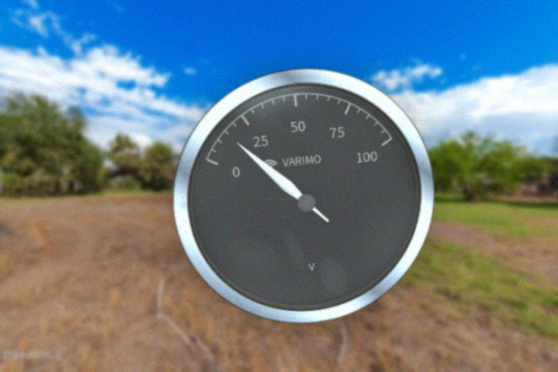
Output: 15 V
